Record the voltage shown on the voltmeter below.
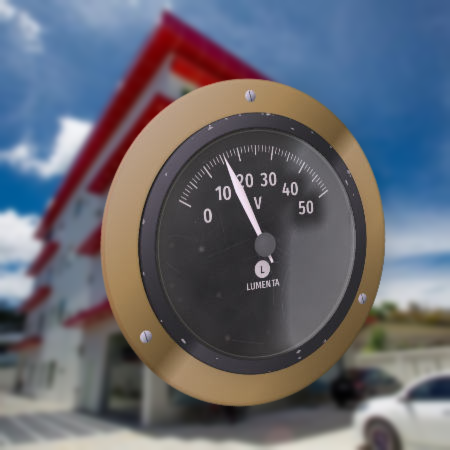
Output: 15 V
